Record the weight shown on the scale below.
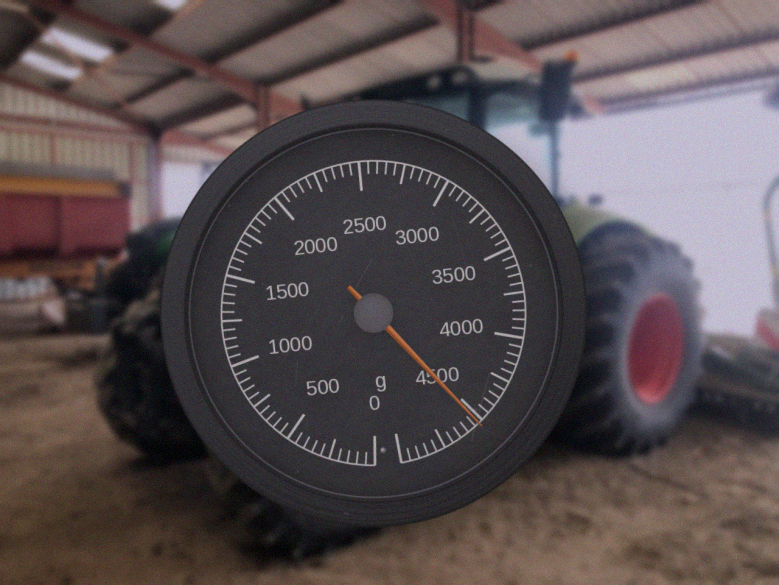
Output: 4525 g
